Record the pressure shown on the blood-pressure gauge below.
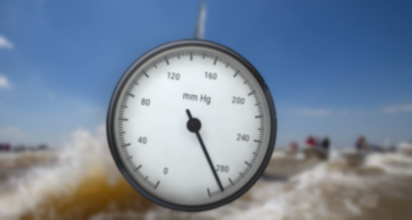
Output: 290 mmHg
